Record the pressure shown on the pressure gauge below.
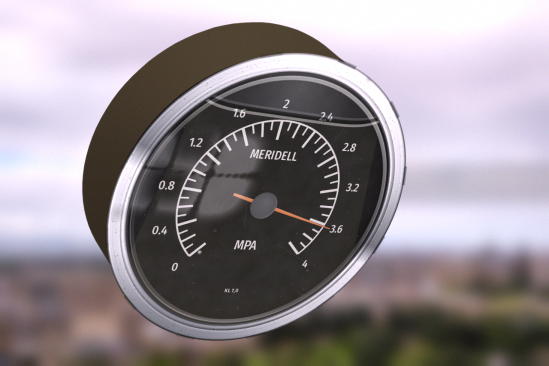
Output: 3.6 MPa
